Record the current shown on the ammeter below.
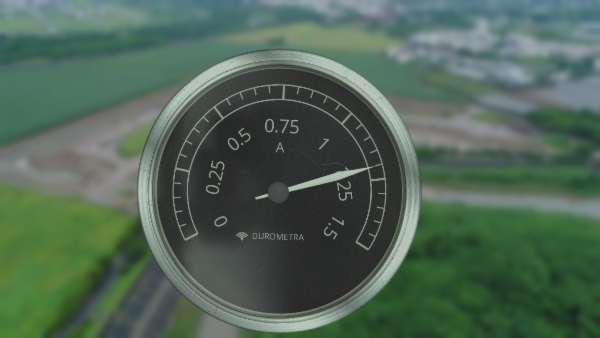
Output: 1.2 A
